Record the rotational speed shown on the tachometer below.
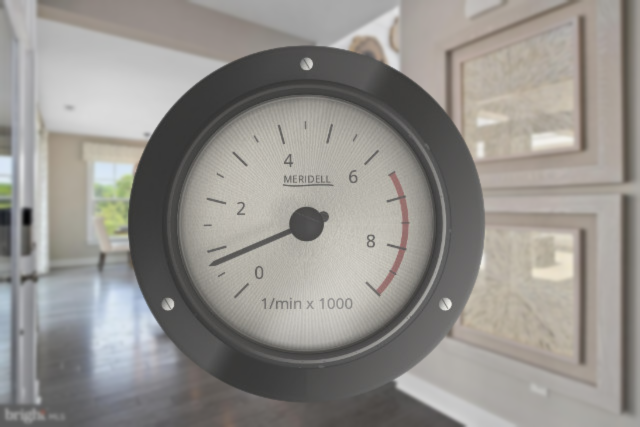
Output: 750 rpm
